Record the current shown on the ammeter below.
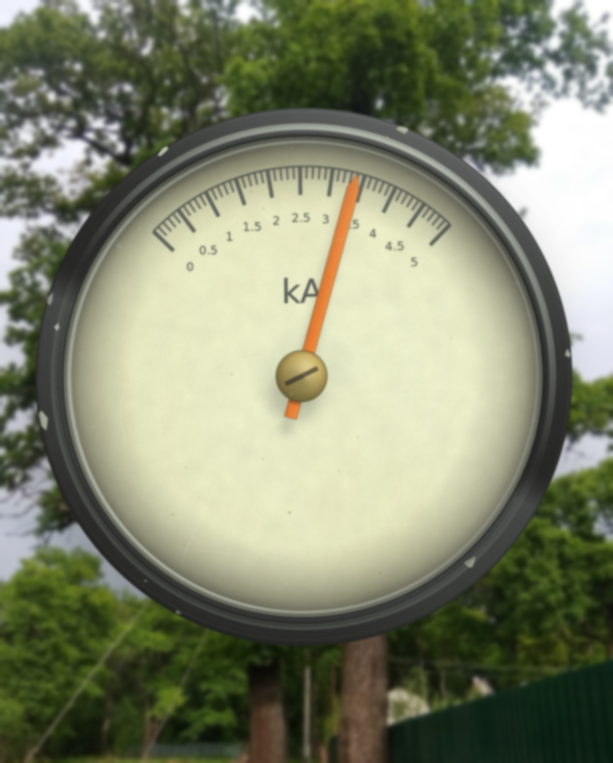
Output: 3.4 kA
